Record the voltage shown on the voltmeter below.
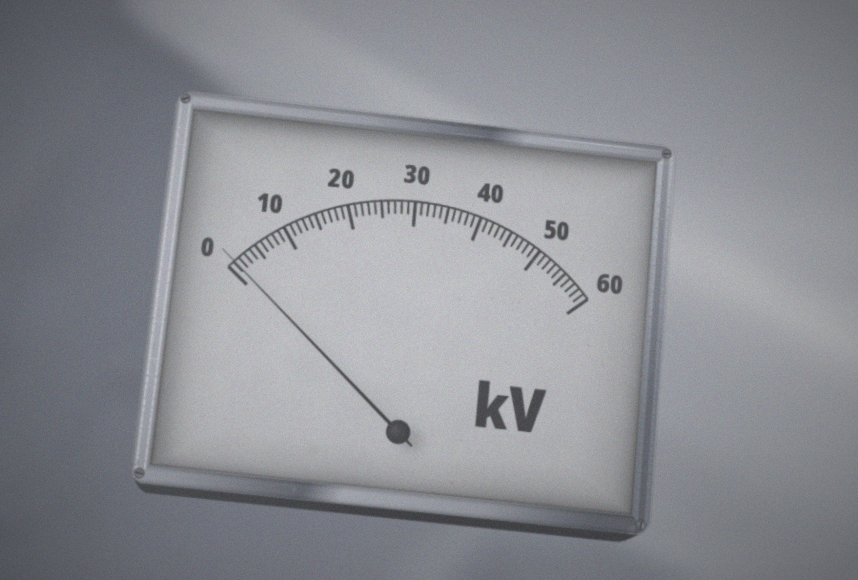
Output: 1 kV
